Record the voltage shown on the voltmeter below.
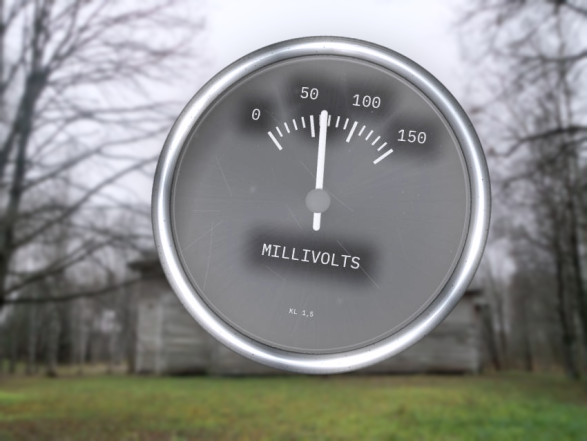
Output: 65 mV
